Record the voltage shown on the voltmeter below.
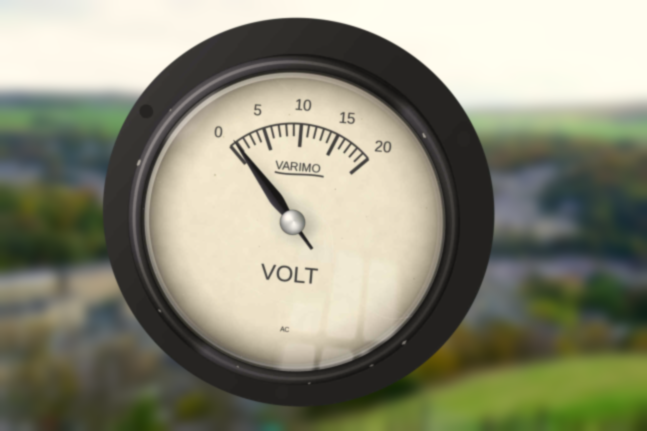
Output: 1 V
